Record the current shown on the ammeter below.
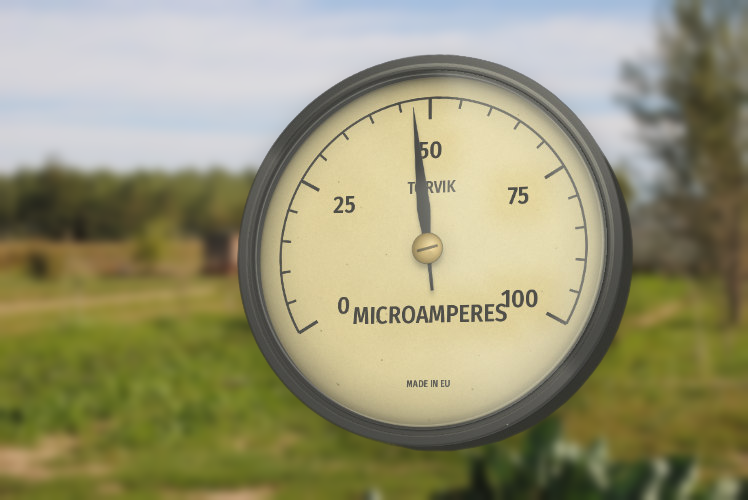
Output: 47.5 µA
